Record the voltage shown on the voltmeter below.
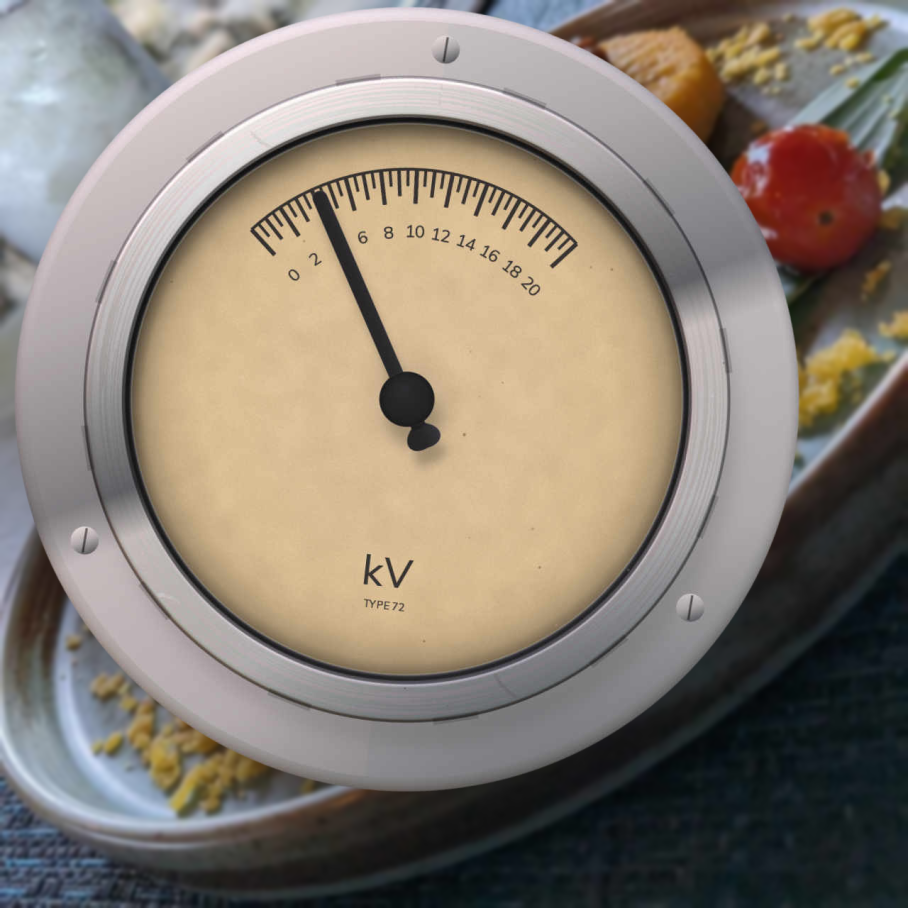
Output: 4.25 kV
